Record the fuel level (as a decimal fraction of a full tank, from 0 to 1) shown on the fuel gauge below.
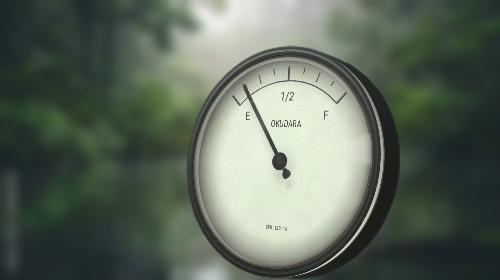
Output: 0.125
